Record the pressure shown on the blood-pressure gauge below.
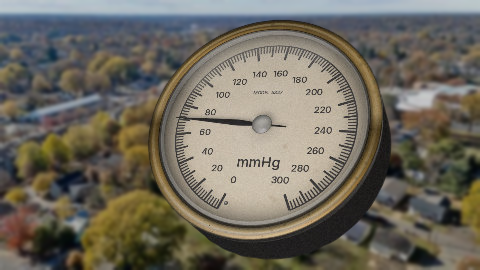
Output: 70 mmHg
